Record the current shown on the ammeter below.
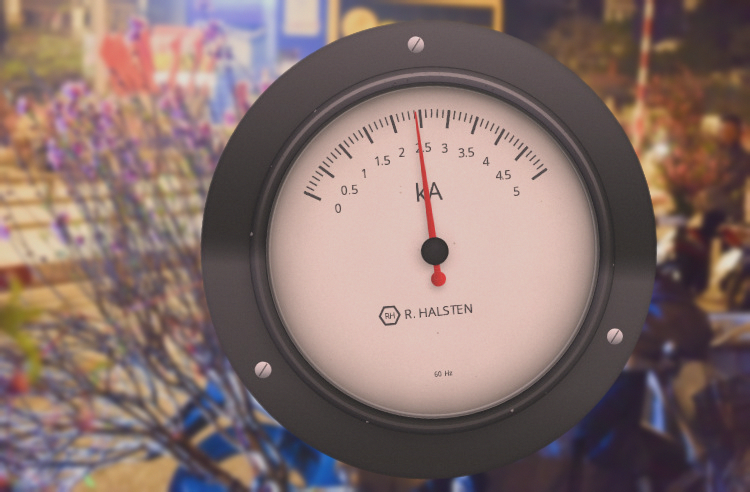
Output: 2.4 kA
